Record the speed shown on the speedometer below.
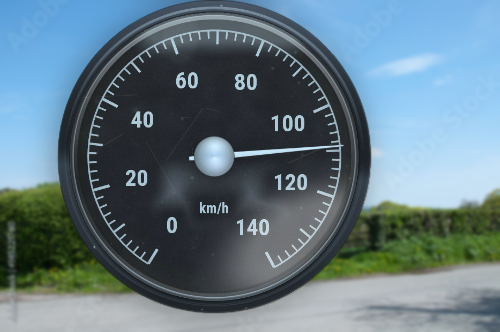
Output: 109 km/h
